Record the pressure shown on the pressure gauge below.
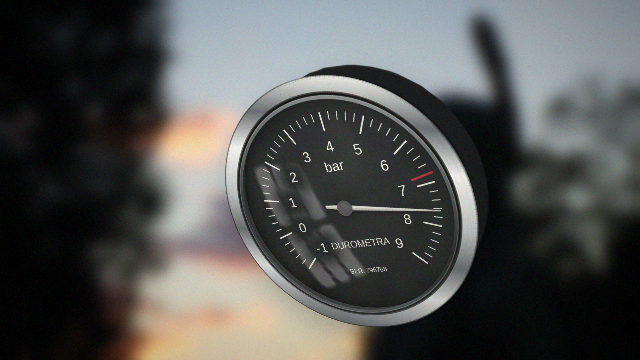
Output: 7.6 bar
